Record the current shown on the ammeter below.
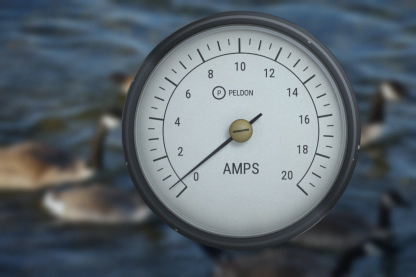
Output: 0.5 A
